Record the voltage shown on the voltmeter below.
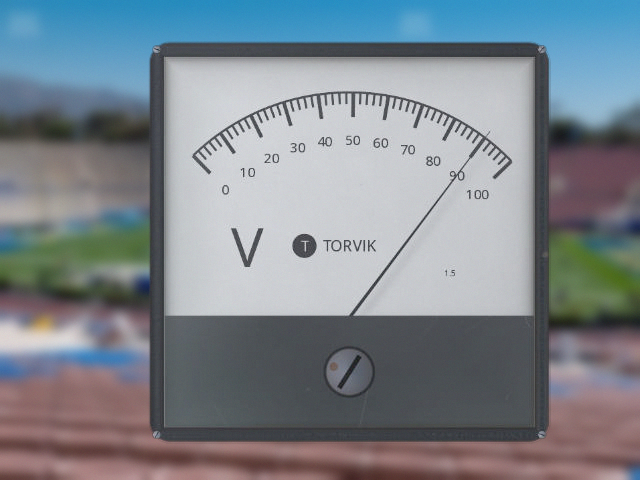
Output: 90 V
